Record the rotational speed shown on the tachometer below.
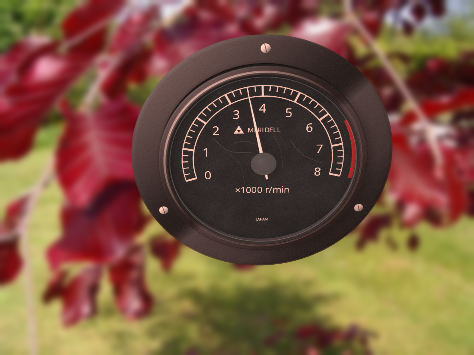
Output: 3600 rpm
